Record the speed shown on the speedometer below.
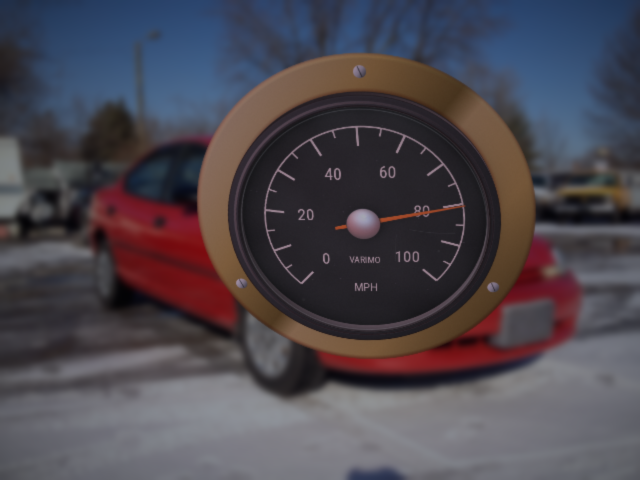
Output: 80 mph
